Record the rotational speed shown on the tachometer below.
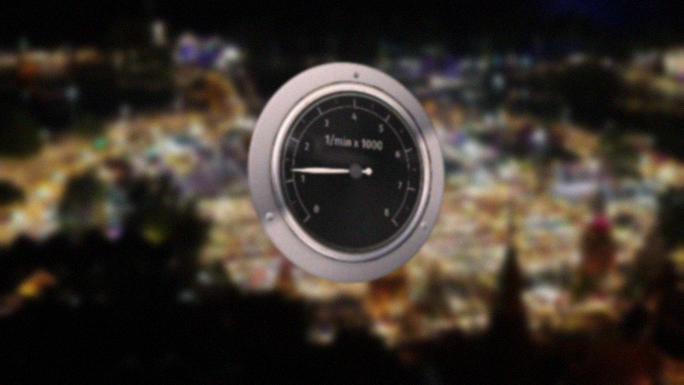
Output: 1250 rpm
